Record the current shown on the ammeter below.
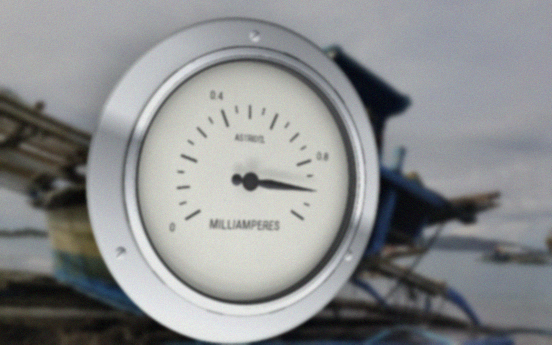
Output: 0.9 mA
